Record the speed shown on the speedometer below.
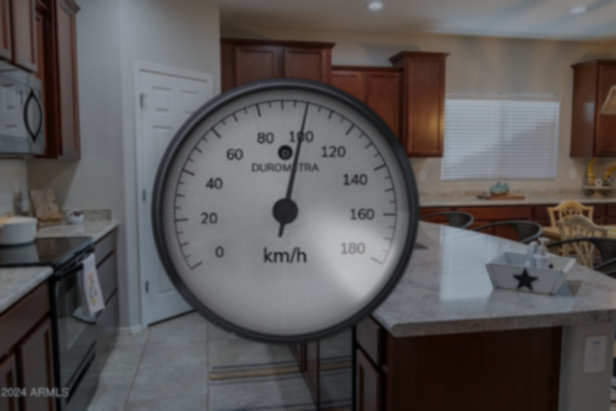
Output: 100 km/h
